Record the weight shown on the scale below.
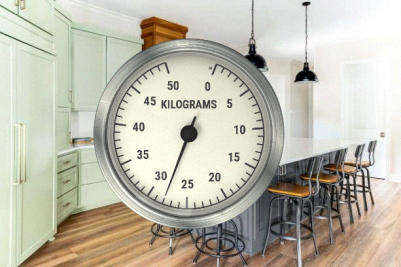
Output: 28 kg
